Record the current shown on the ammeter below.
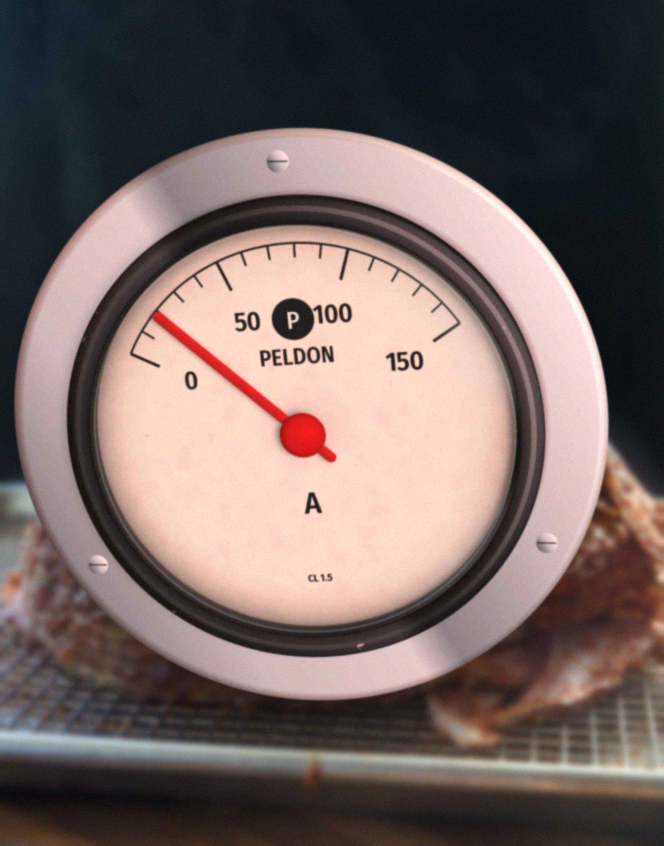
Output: 20 A
